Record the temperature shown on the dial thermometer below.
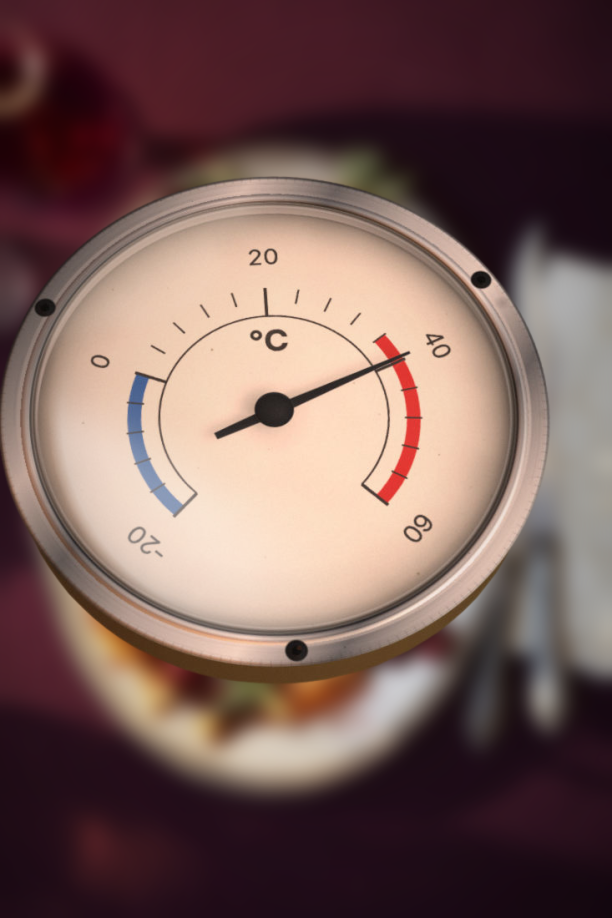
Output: 40 °C
